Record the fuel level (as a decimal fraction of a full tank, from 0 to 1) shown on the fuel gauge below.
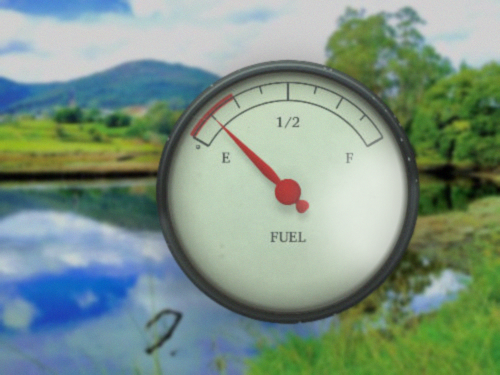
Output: 0.125
